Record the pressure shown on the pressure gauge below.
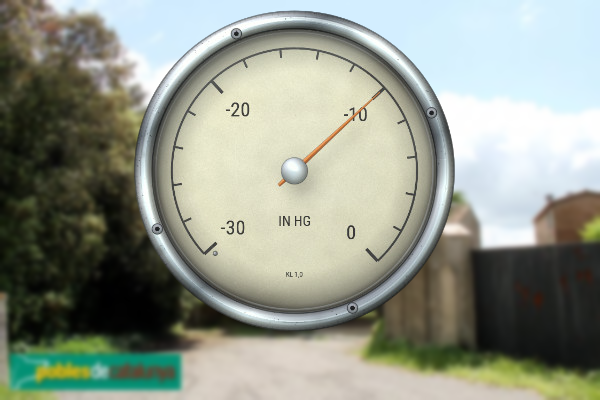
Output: -10 inHg
